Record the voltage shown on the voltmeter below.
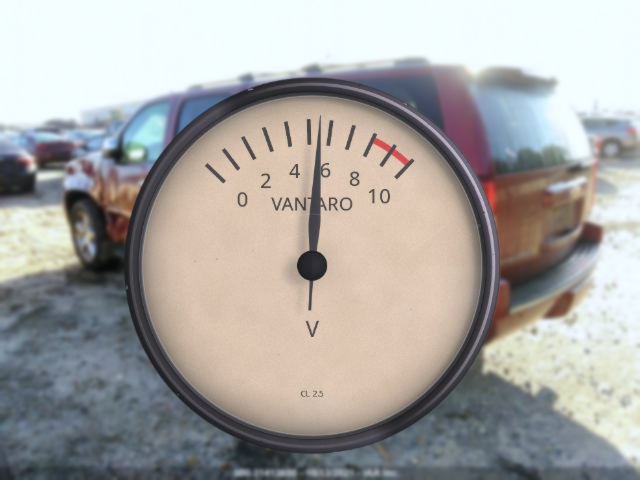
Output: 5.5 V
